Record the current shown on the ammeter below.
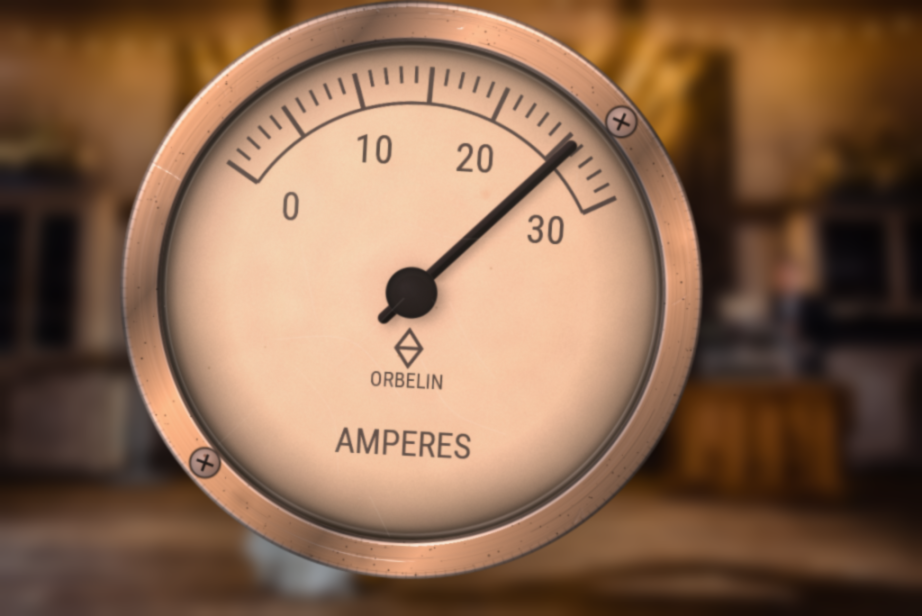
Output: 25.5 A
